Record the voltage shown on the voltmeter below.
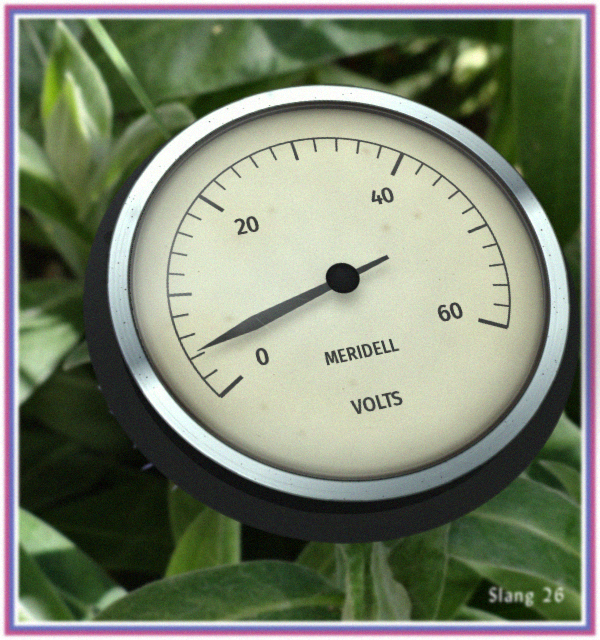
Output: 4 V
